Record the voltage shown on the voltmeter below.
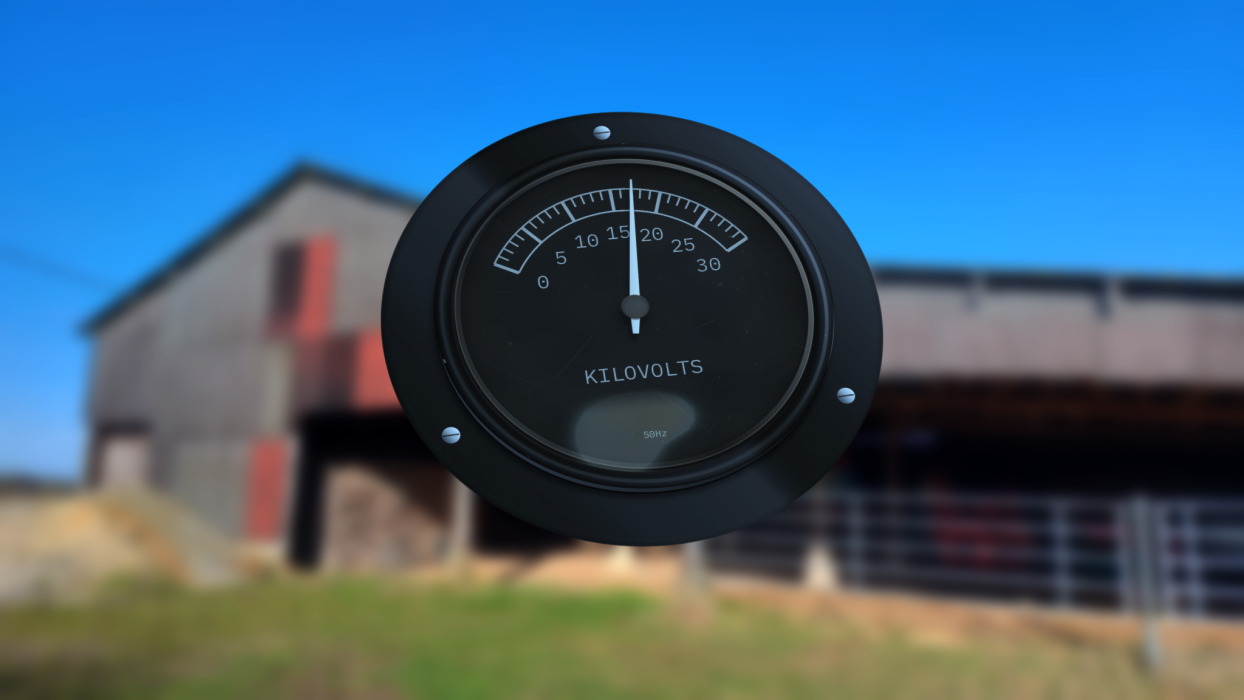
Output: 17 kV
